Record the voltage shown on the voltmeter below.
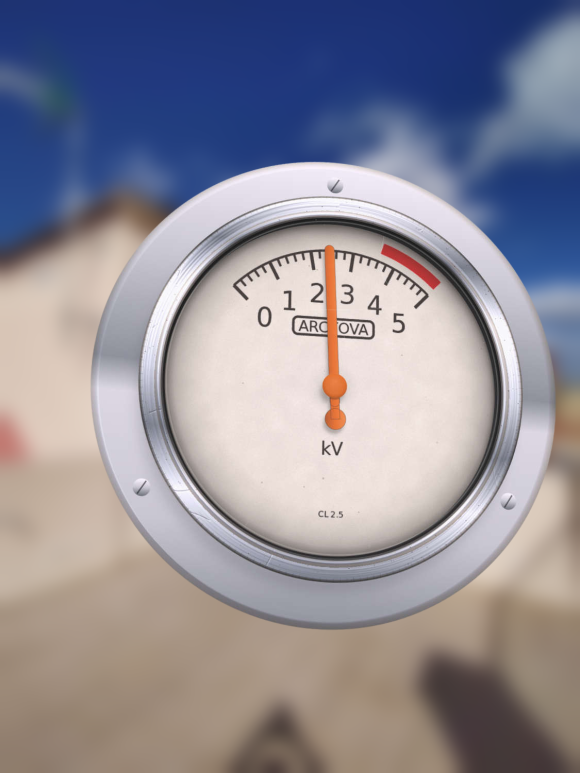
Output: 2.4 kV
